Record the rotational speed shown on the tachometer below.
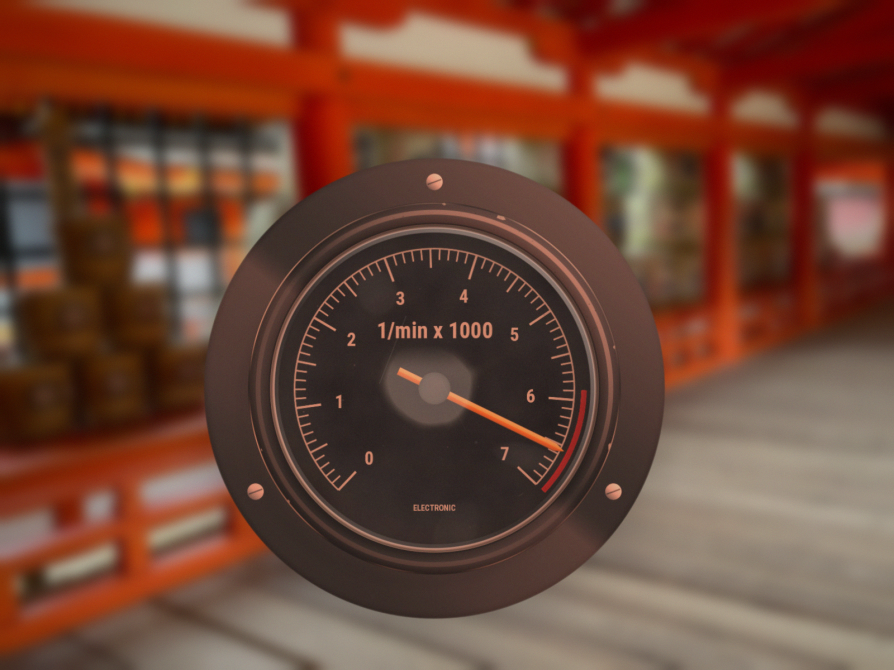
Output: 6550 rpm
